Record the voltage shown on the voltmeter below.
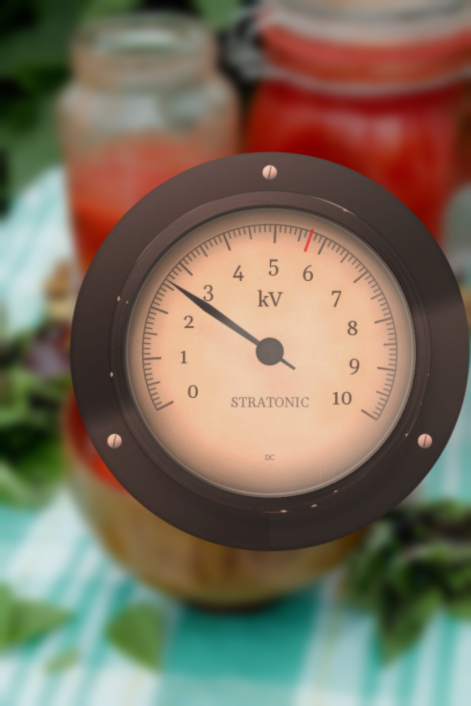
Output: 2.6 kV
